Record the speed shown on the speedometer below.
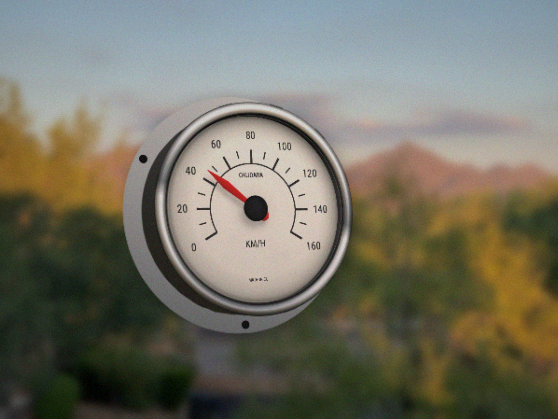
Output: 45 km/h
